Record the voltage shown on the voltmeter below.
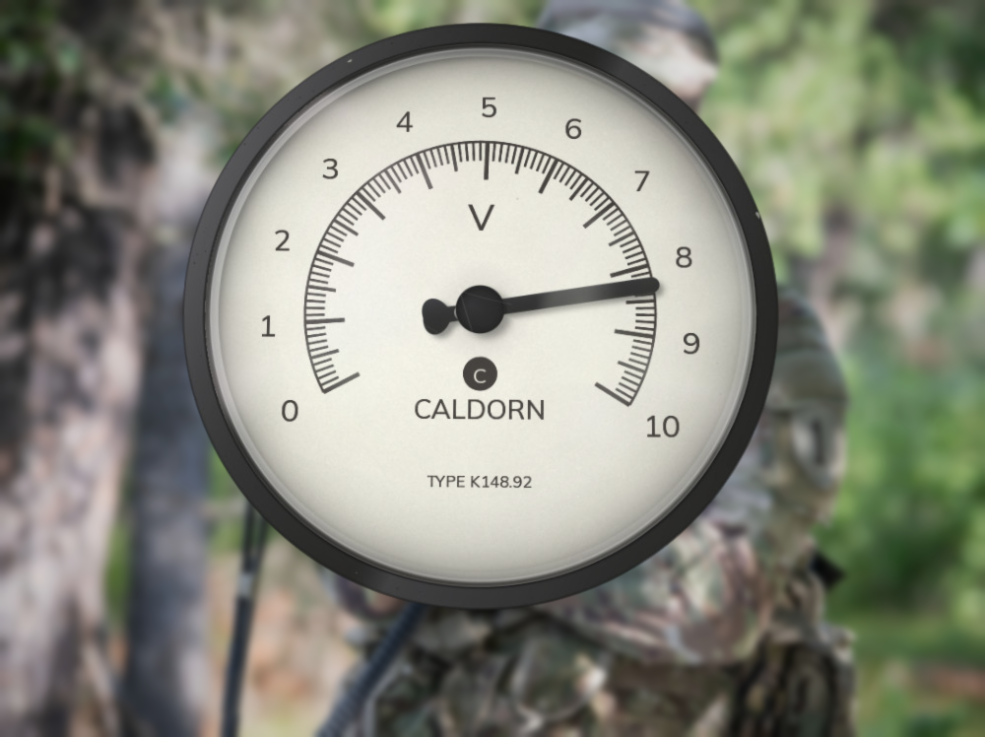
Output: 8.3 V
